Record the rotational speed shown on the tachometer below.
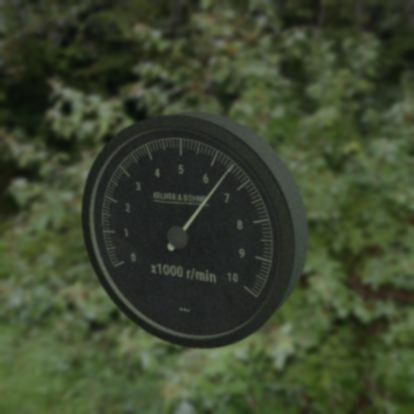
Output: 6500 rpm
